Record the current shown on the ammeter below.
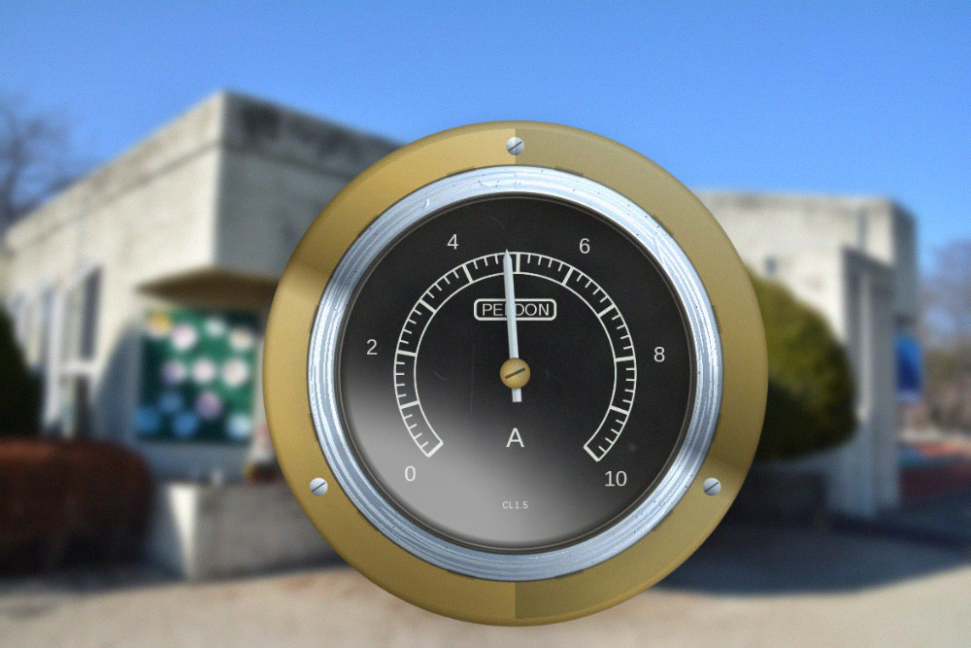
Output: 4.8 A
